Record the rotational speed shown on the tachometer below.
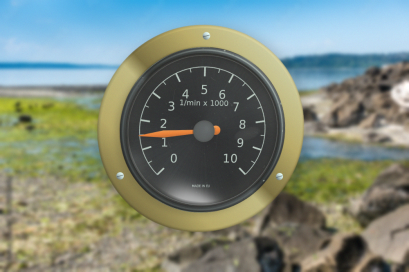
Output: 1500 rpm
